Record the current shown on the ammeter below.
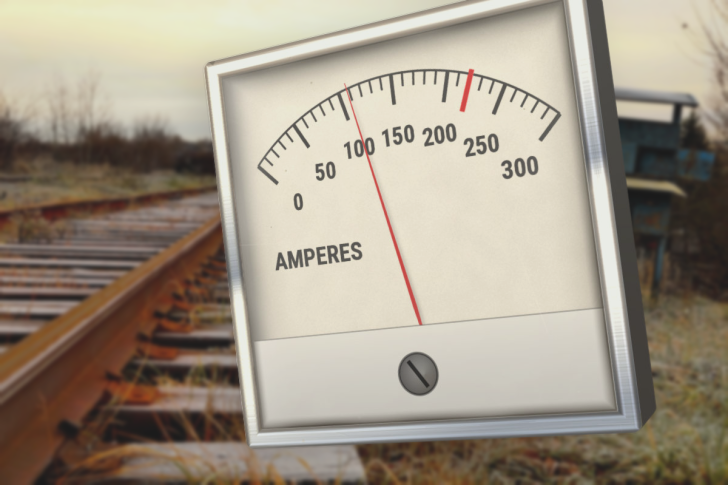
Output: 110 A
